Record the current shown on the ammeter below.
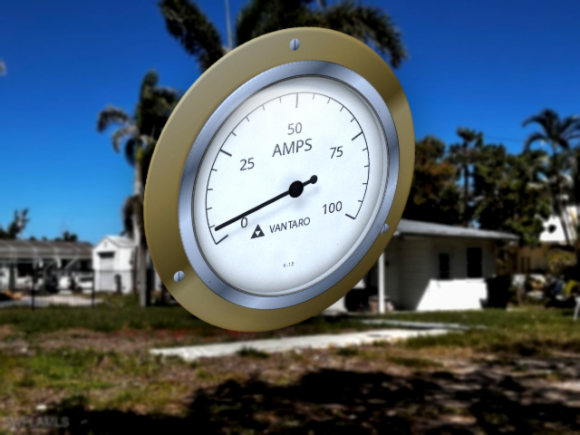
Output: 5 A
